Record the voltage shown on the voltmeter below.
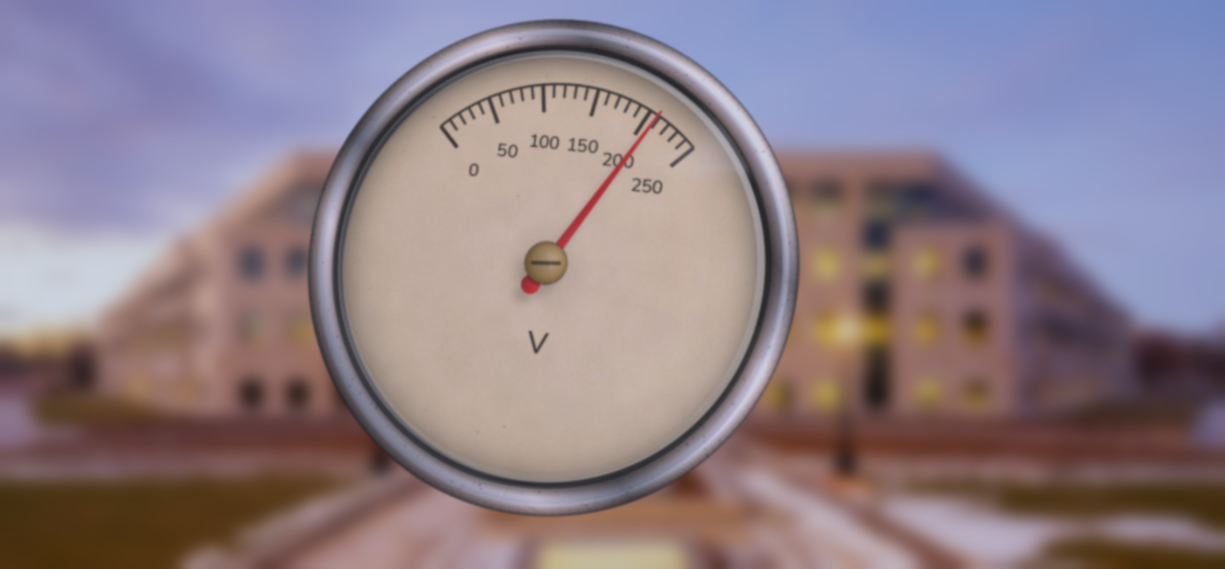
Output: 210 V
